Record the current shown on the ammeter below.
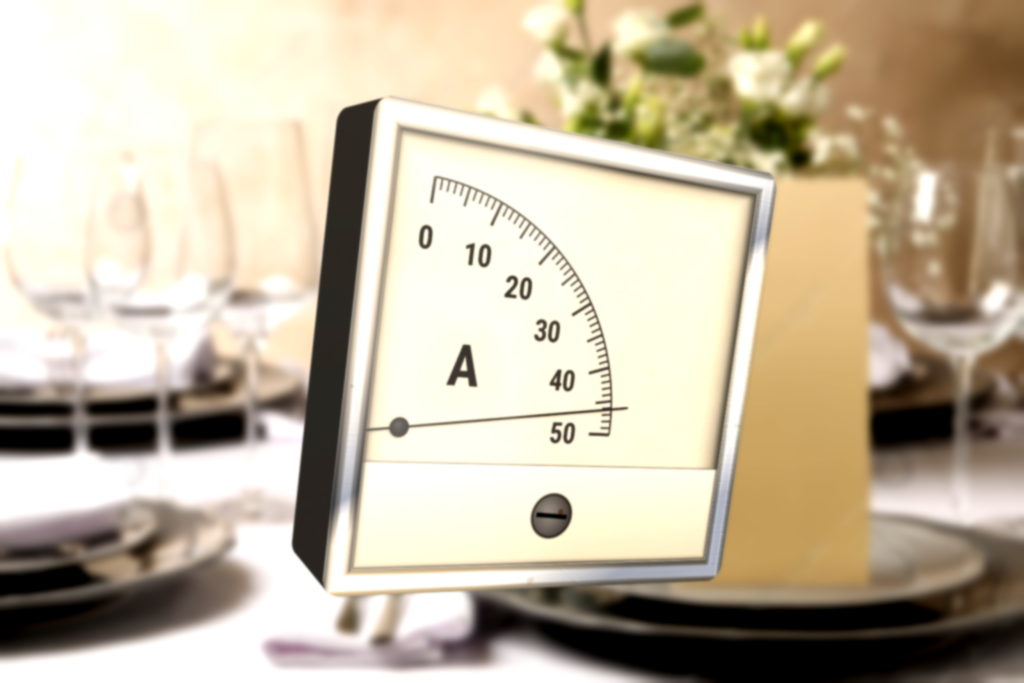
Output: 46 A
